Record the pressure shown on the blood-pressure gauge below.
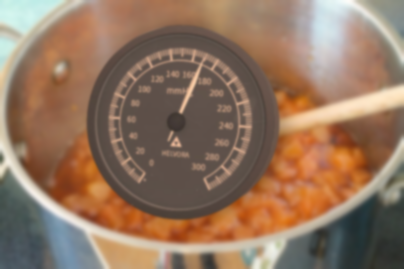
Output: 170 mmHg
